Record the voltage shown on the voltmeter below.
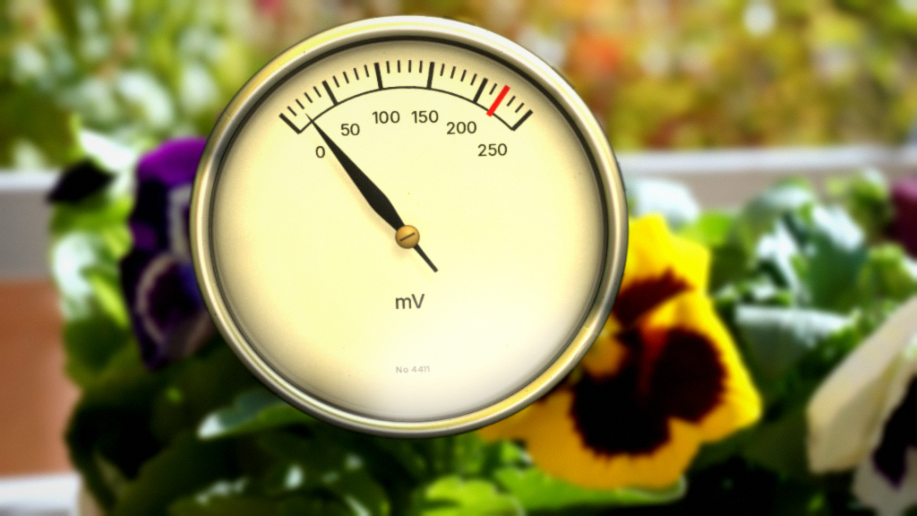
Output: 20 mV
